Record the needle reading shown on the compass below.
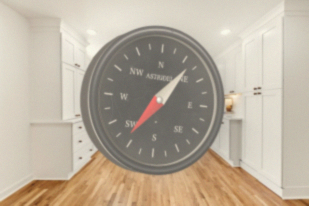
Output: 217.5 °
